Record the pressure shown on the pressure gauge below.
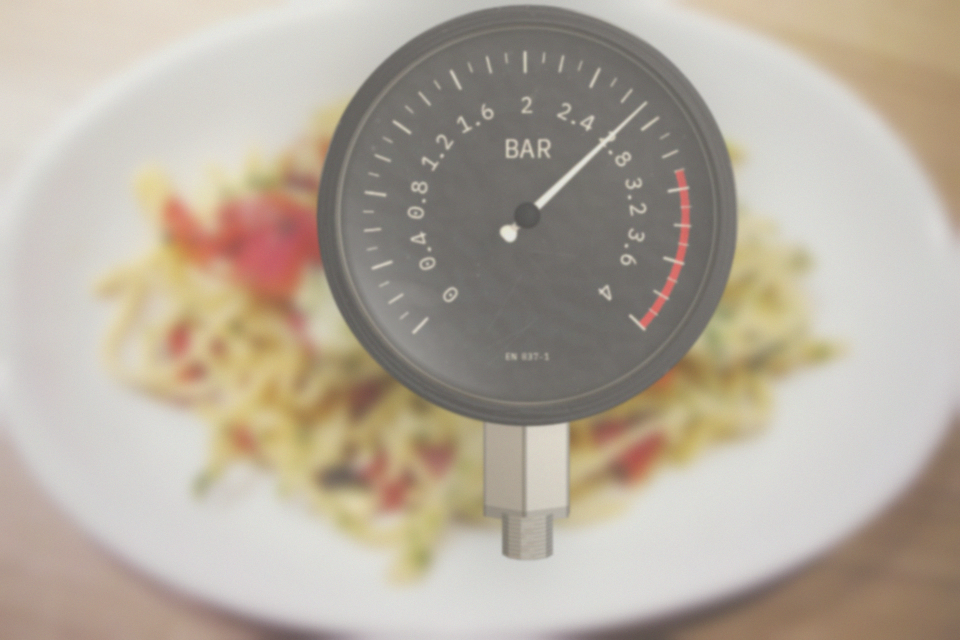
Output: 2.7 bar
